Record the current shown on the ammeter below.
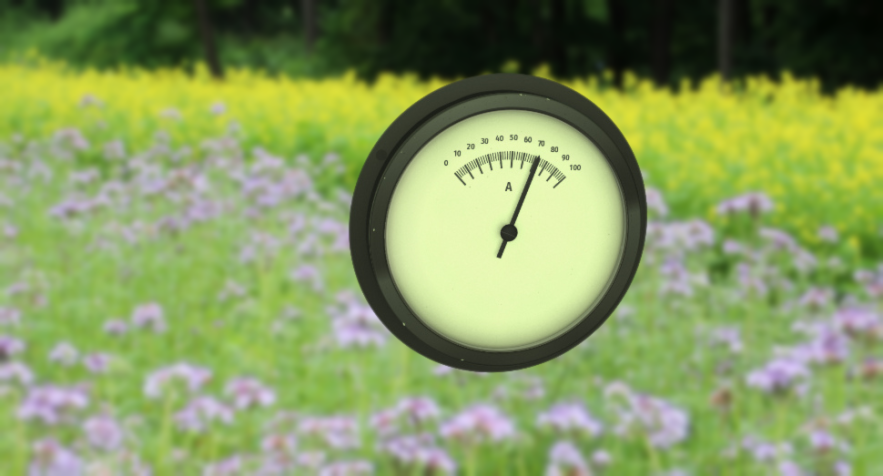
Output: 70 A
